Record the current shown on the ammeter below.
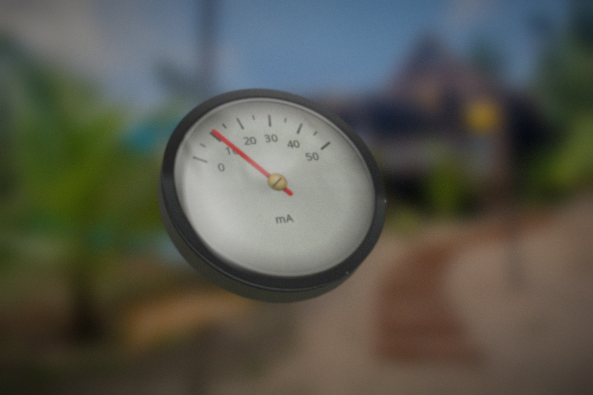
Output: 10 mA
